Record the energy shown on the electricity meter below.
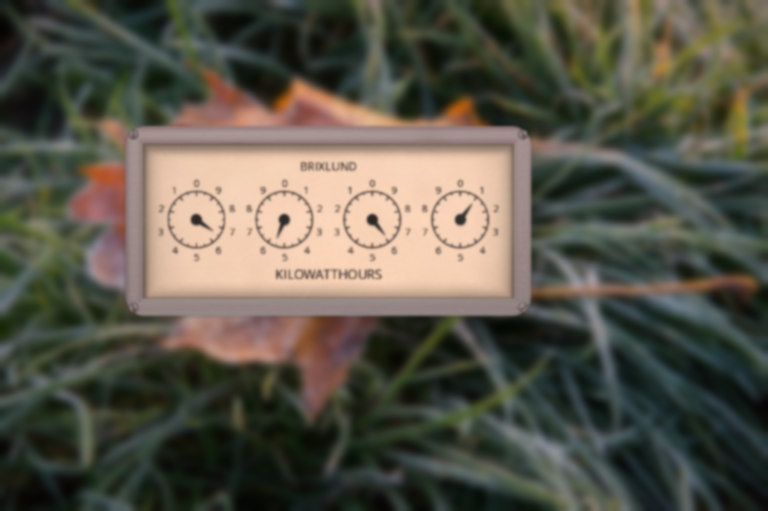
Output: 6561 kWh
